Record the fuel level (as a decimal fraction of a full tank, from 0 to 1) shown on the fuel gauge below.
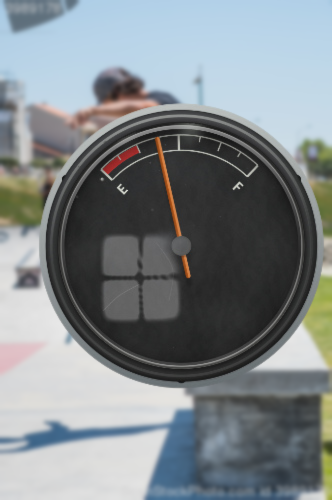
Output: 0.375
